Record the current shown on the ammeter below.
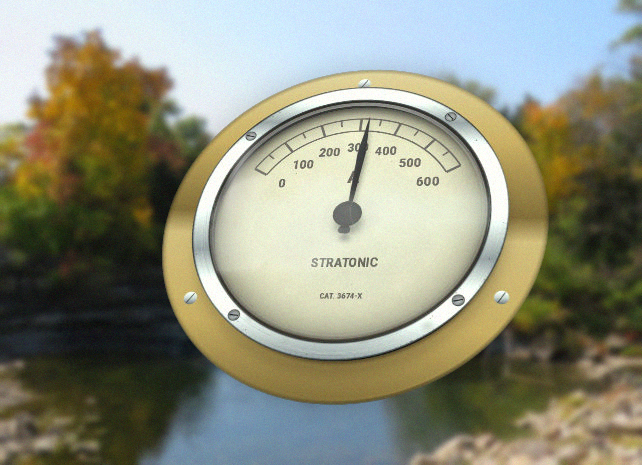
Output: 325 A
